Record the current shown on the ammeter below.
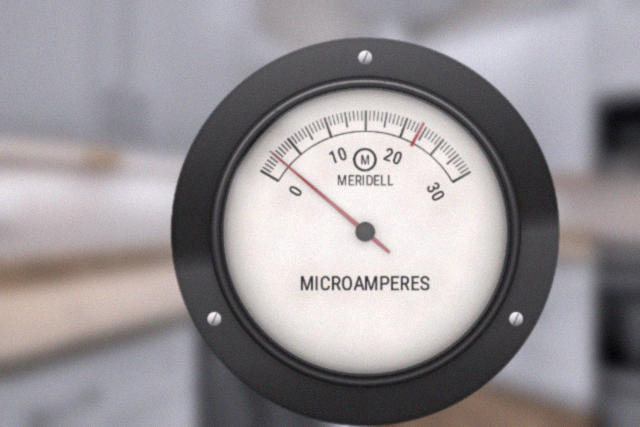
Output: 2.5 µA
